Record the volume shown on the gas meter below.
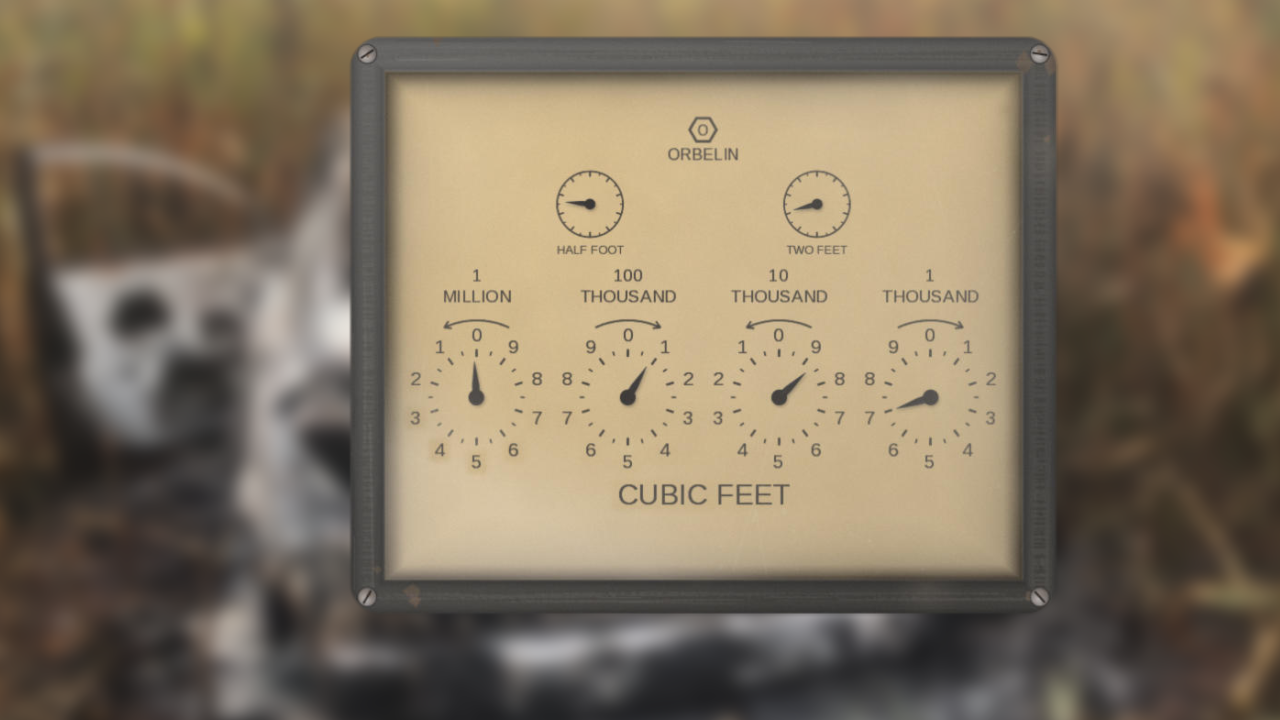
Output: 8700 ft³
